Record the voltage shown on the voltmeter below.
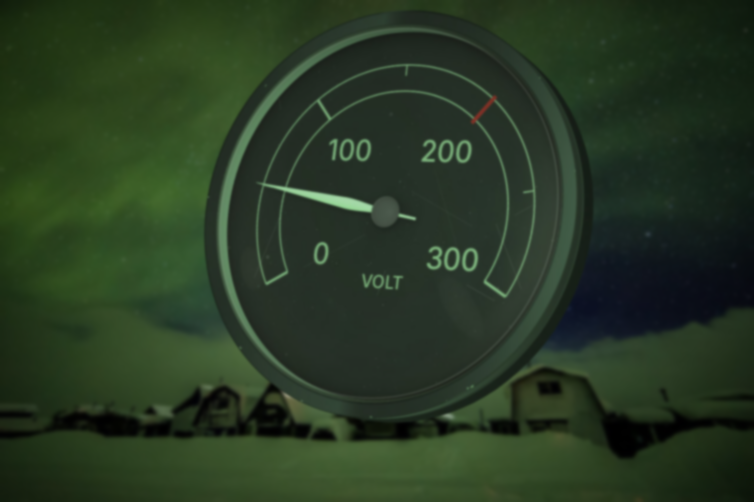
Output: 50 V
